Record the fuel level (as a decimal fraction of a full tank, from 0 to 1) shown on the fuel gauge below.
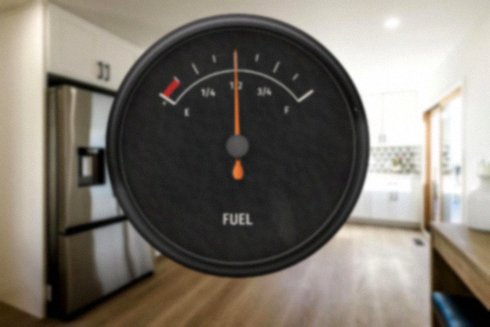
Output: 0.5
